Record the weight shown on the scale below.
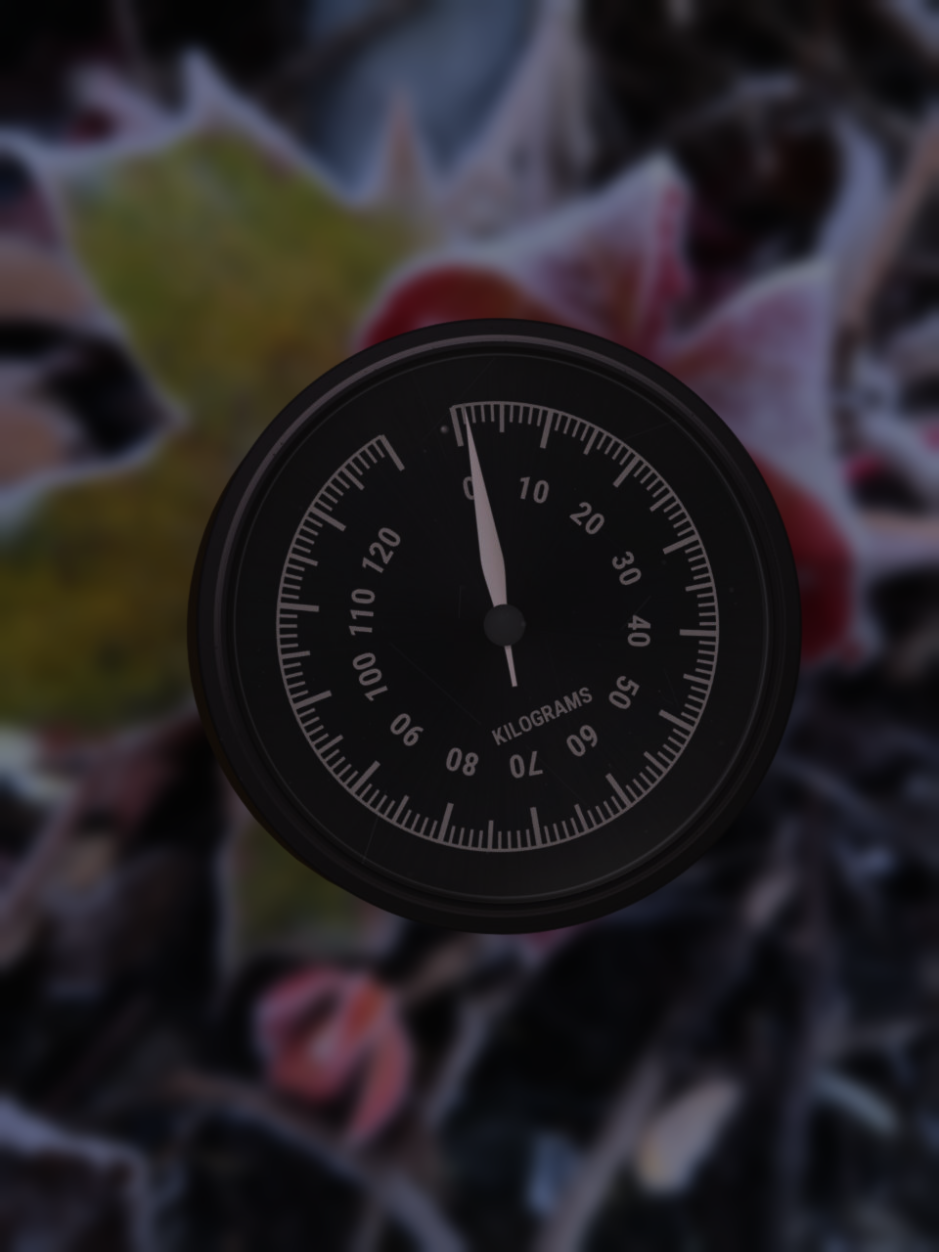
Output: 1 kg
